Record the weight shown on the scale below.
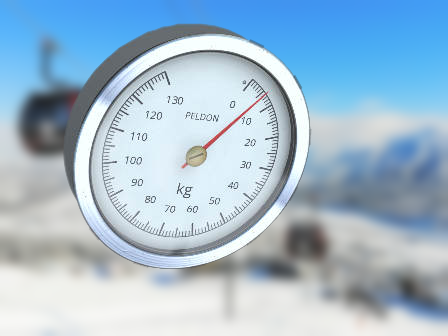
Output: 5 kg
